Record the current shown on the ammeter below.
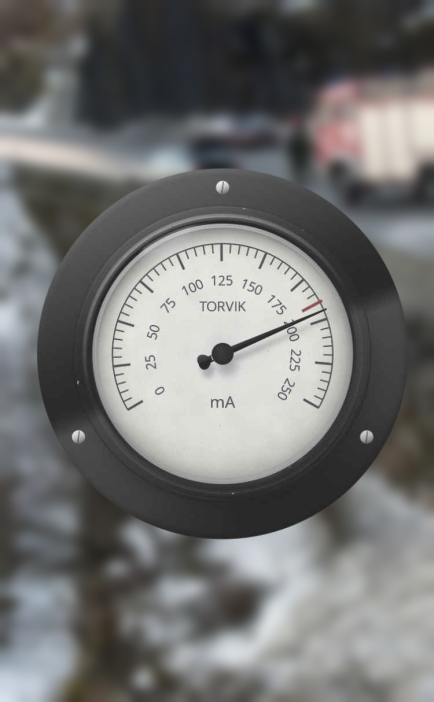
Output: 195 mA
